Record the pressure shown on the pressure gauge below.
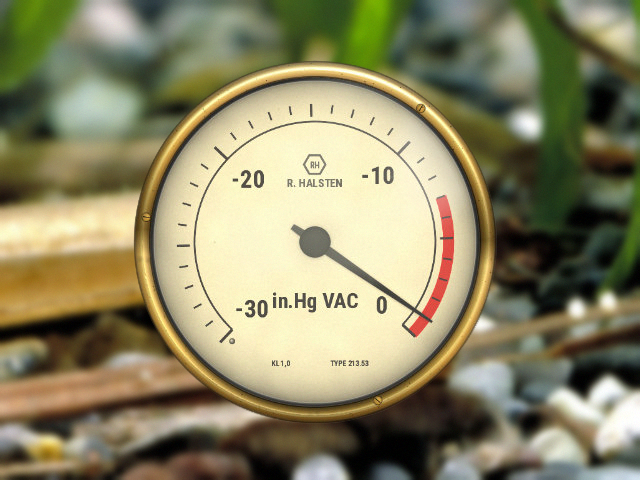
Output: -1 inHg
